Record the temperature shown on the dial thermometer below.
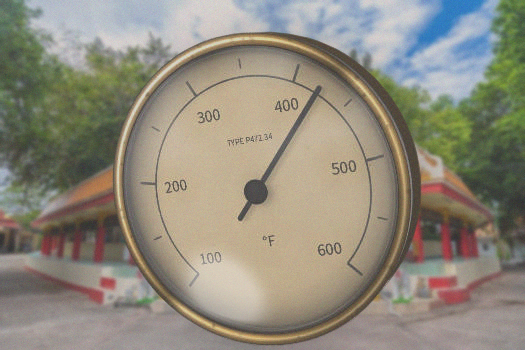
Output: 425 °F
